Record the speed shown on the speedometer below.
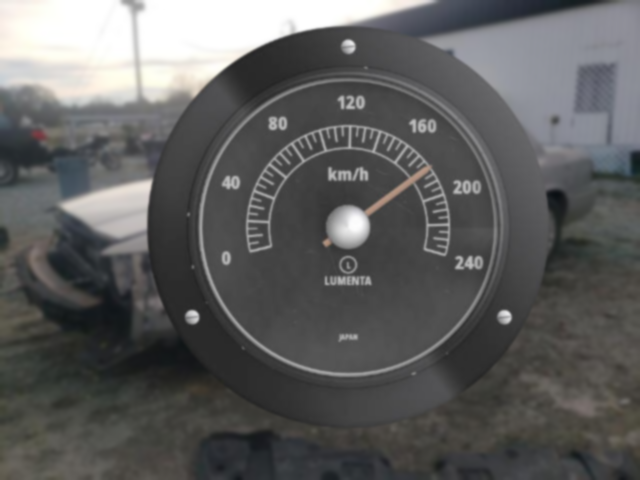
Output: 180 km/h
